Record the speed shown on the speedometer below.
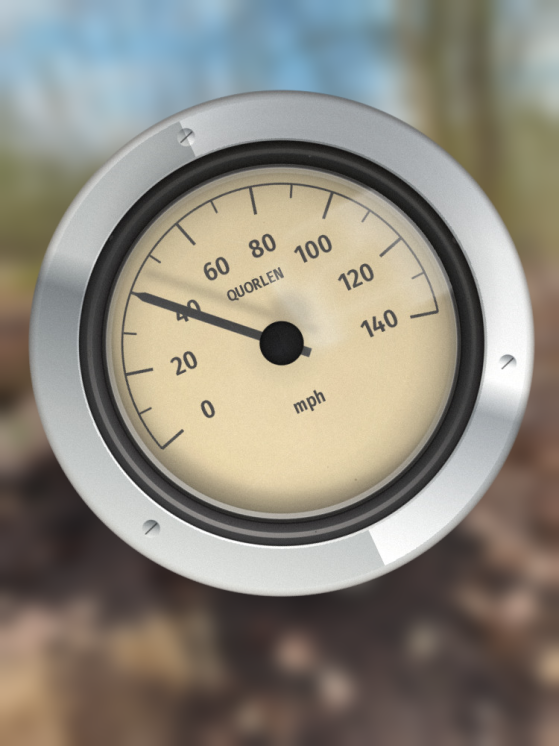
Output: 40 mph
